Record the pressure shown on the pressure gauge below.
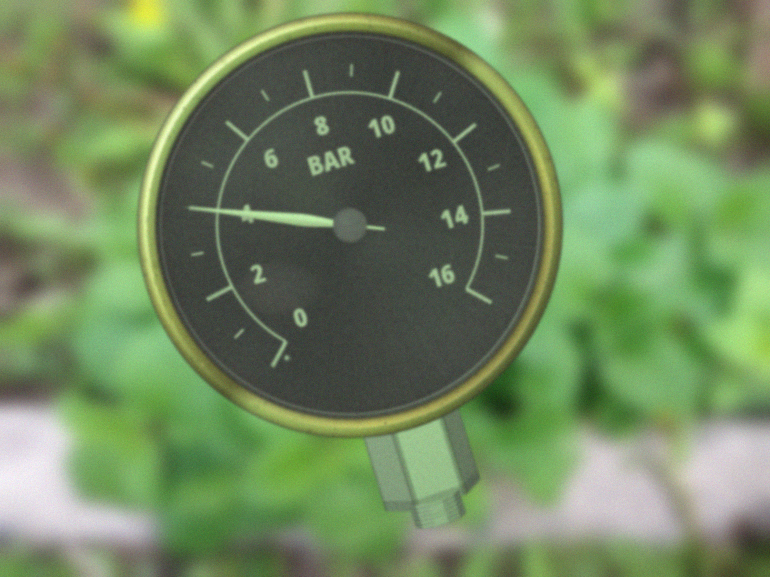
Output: 4 bar
